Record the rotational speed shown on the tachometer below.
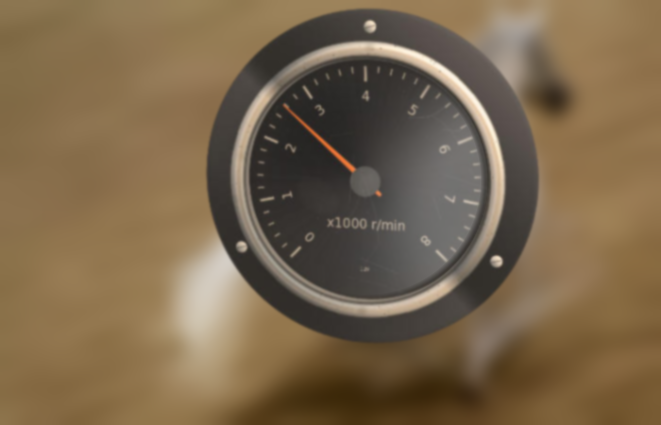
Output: 2600 rpm
